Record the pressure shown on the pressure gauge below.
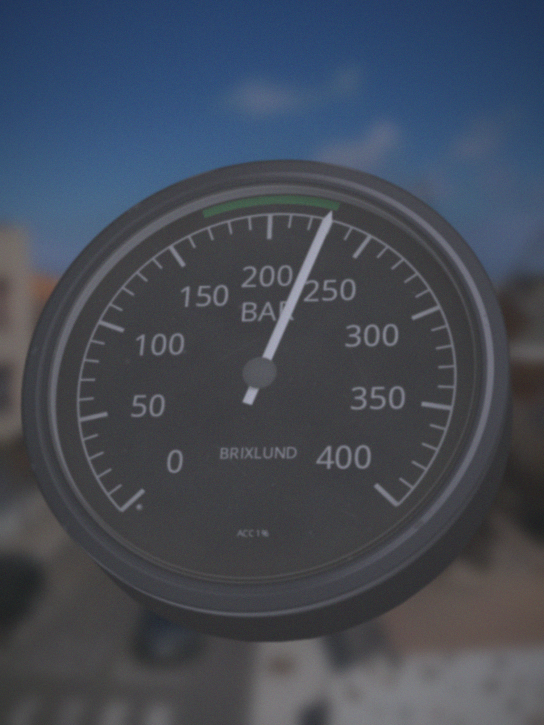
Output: 230 bar
